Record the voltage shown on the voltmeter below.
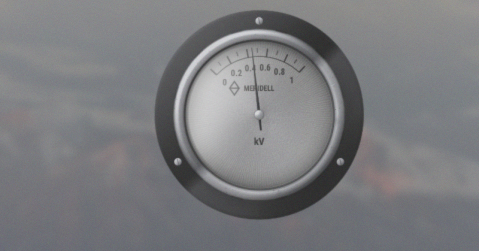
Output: 0.45 kV
